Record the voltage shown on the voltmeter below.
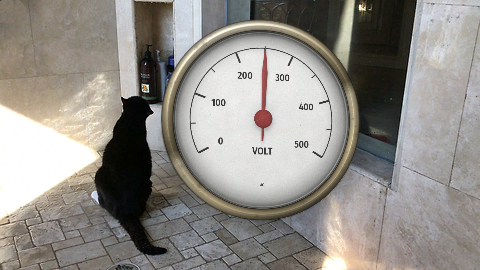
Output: 250 V
